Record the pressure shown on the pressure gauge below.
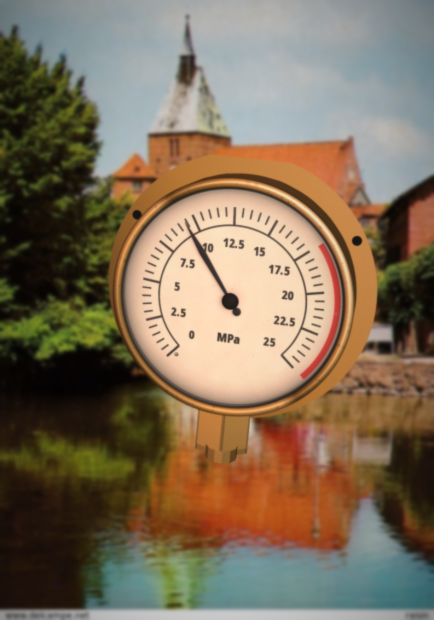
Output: 9.5 MPa
